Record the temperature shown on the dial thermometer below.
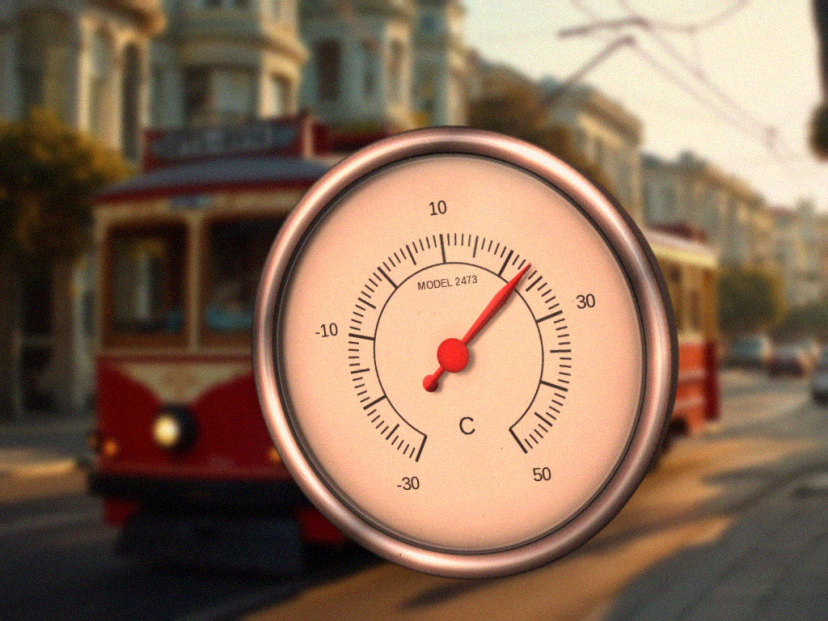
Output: 23 °C
